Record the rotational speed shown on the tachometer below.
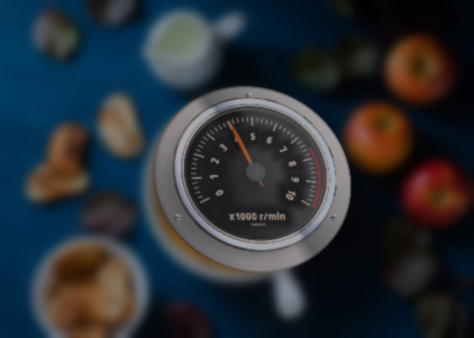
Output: 4000 rpm
